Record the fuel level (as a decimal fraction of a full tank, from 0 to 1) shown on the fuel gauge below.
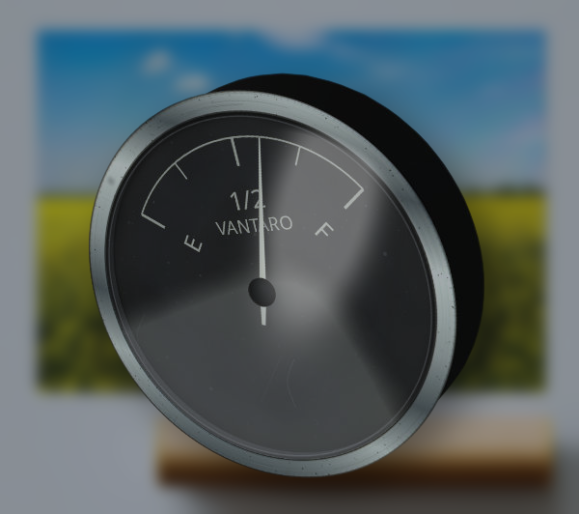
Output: 0.625
